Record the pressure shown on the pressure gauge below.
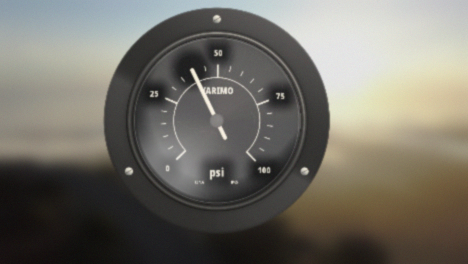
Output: 40 psi
